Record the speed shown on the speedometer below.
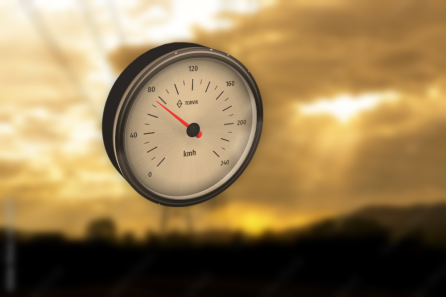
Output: 75 km/h
